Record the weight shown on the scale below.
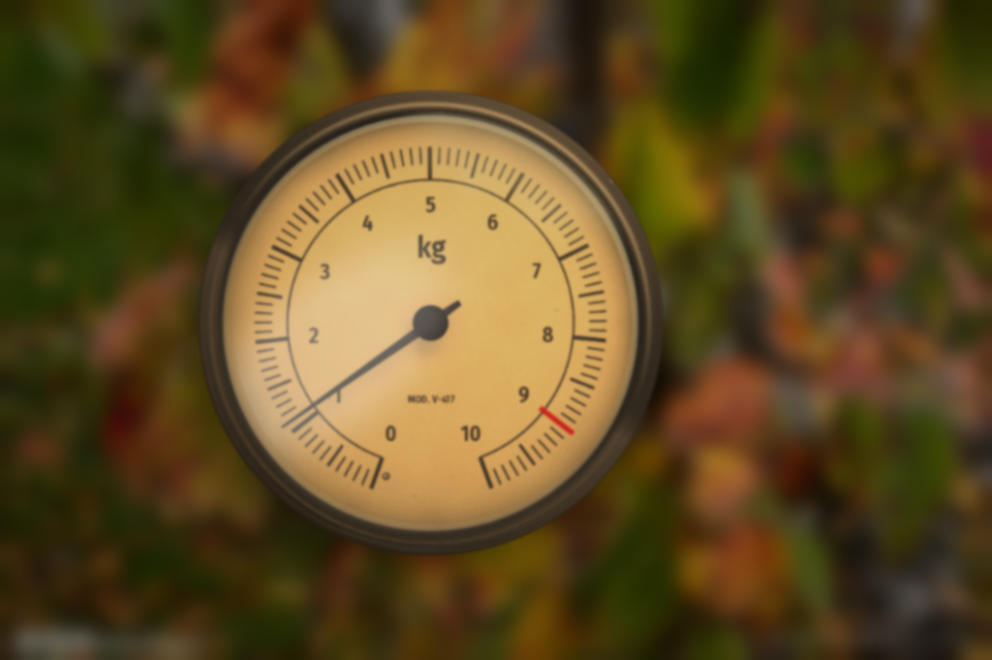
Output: 1.1 kg
